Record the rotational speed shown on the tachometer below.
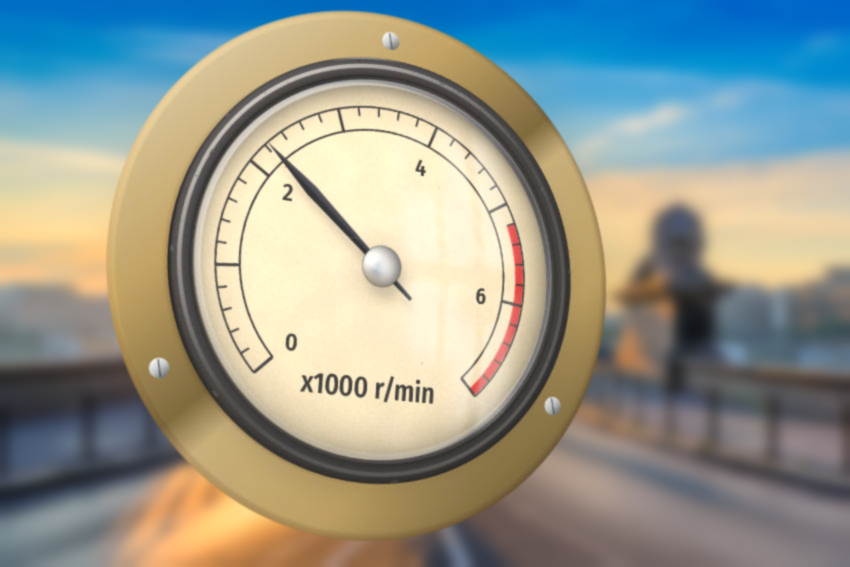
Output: 2200 rpm
